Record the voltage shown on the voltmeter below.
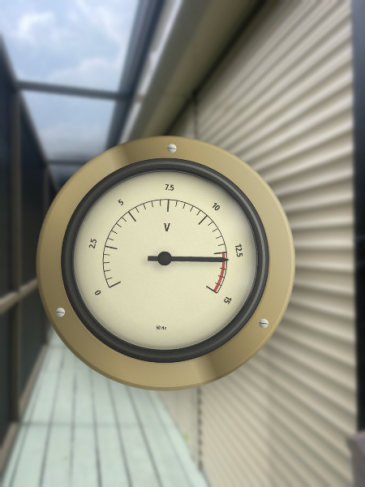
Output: 13 V
